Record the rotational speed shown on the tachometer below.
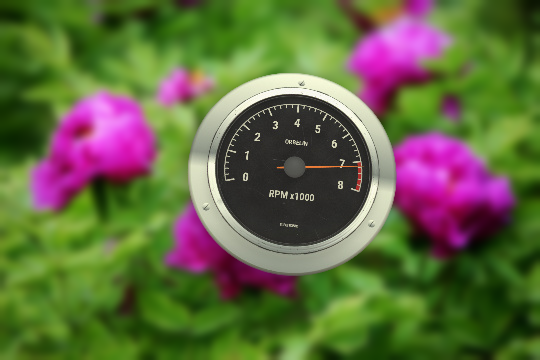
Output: 7200 rpm
